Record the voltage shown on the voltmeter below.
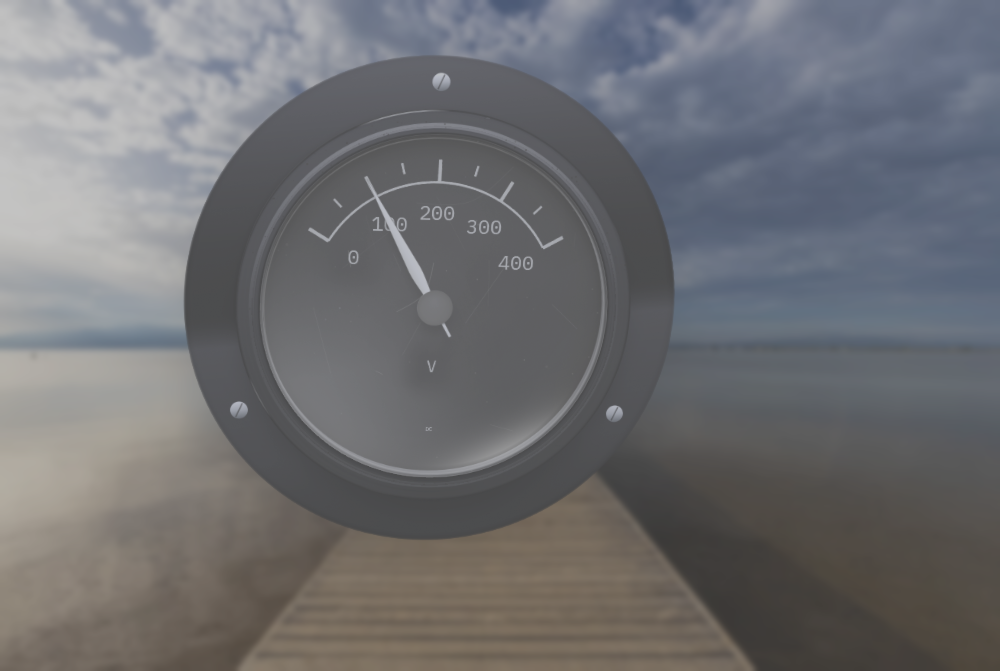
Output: 100 V
